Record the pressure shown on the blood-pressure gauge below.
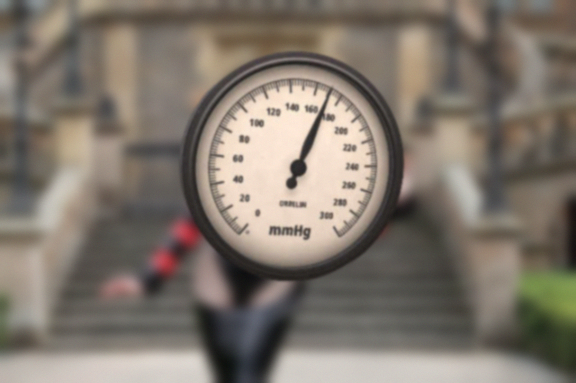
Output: 170 mmHg
